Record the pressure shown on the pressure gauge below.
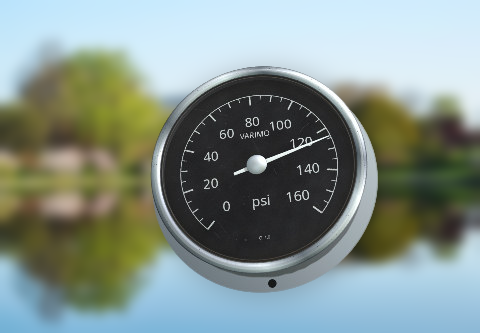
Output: 125 psi
